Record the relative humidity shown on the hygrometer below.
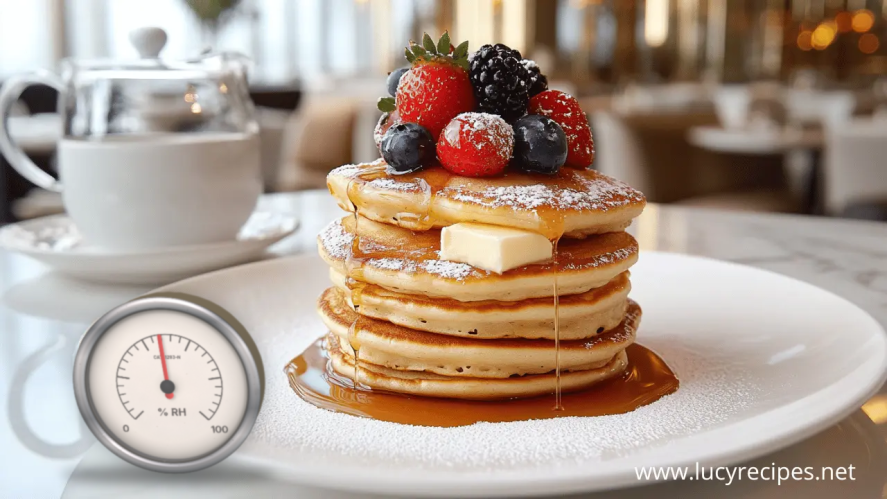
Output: 48 %
